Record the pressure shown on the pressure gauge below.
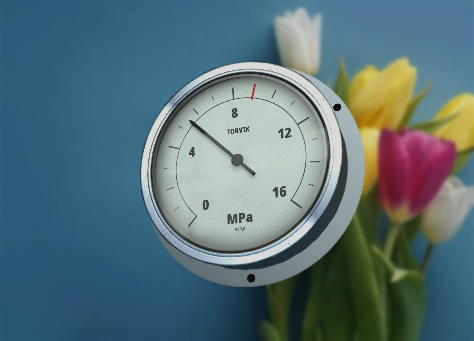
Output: 5.5 MPa
